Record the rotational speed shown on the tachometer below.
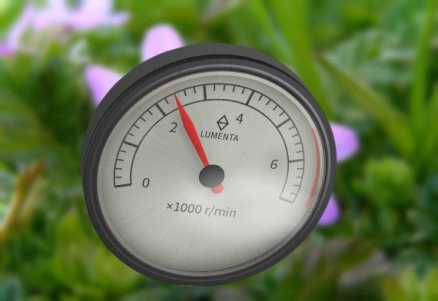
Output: 2400 rpm
